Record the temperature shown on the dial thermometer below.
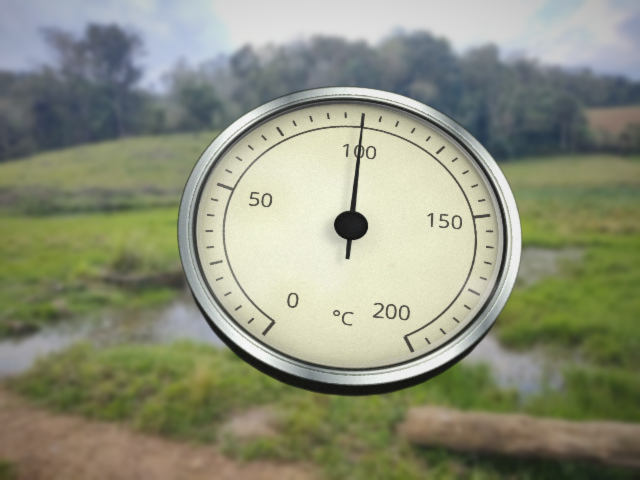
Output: 100 °C
